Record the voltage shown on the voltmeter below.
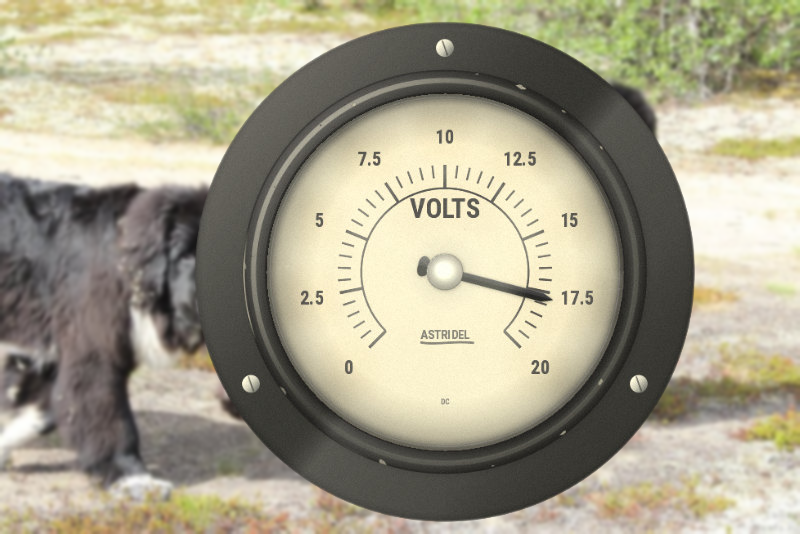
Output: 17.75 V
